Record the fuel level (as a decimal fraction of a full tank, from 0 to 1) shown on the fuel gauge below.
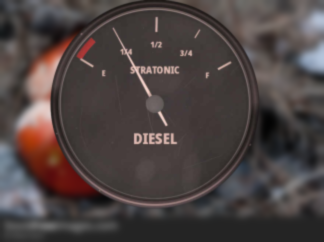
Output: 0.25
